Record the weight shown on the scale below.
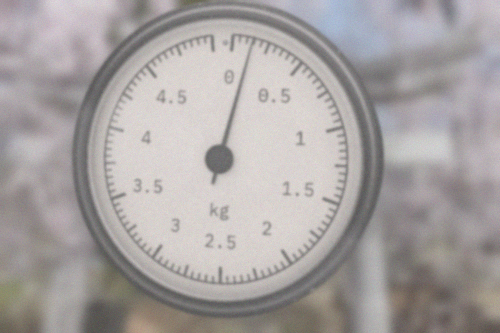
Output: 0.15 kg
